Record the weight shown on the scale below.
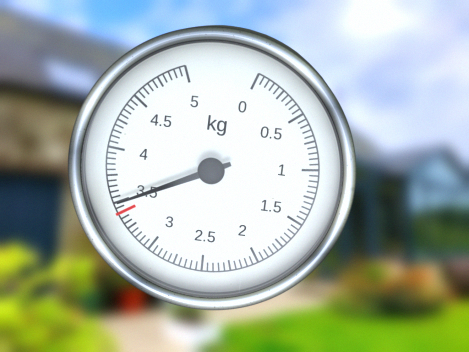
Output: 3.5 kg
